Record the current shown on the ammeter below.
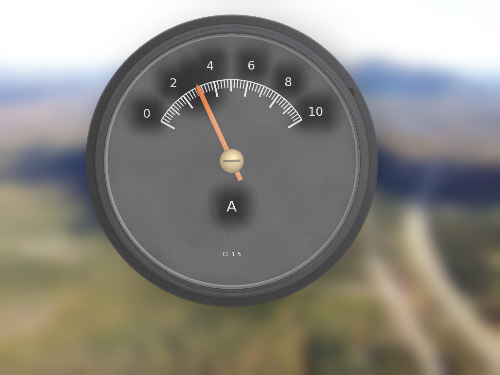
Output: 3 A
